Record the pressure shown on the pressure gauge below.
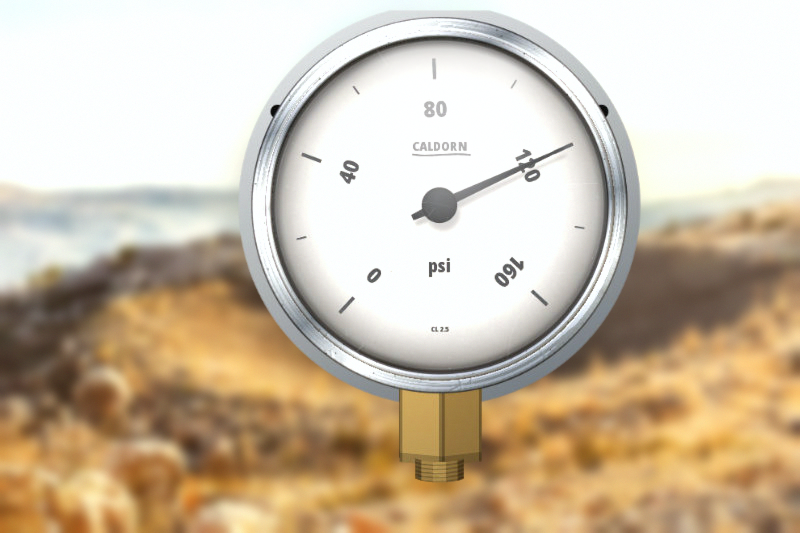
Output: 120 psi
